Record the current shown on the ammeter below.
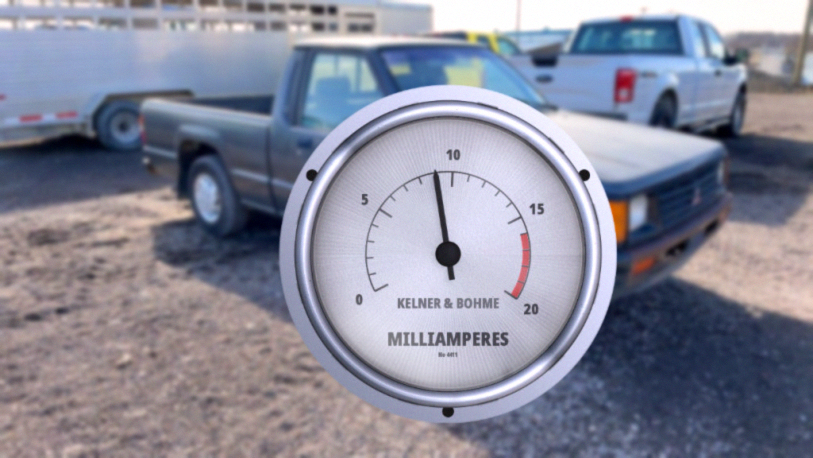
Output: 9 mA
